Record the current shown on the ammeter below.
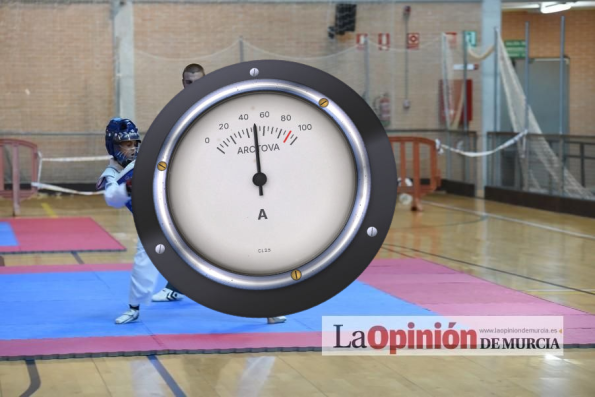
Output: 50 A
